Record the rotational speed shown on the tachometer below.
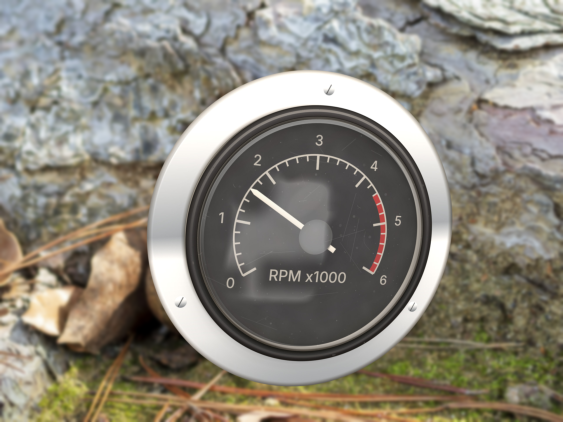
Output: 1600 rpm
